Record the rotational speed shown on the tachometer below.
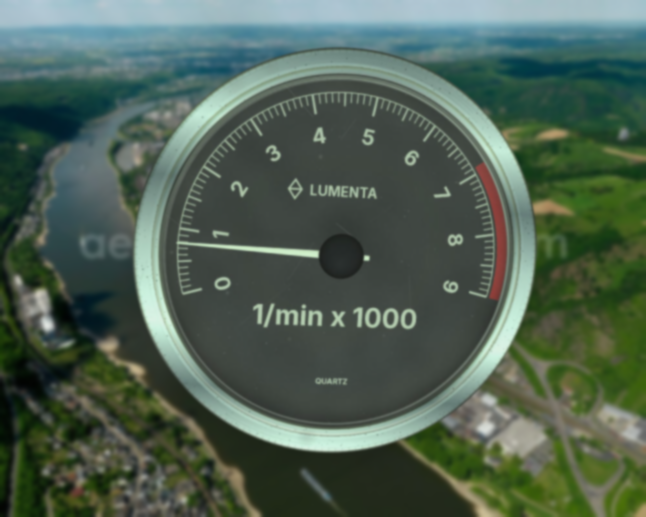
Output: 800 rpm
